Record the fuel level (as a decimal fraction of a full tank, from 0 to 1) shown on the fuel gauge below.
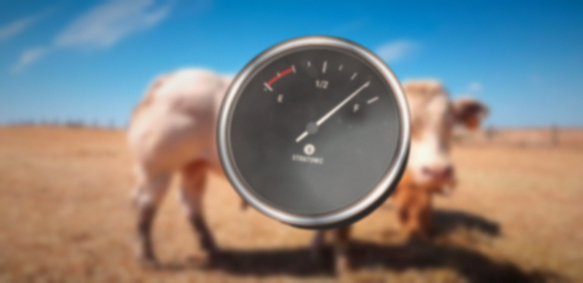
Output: 0.875
